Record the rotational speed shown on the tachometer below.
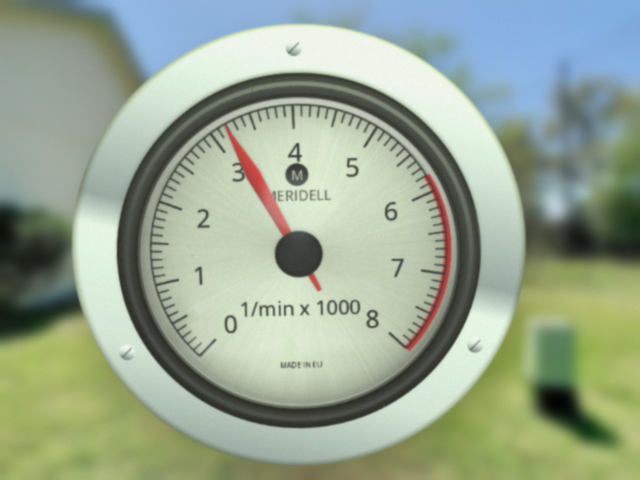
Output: 3200 rpm
